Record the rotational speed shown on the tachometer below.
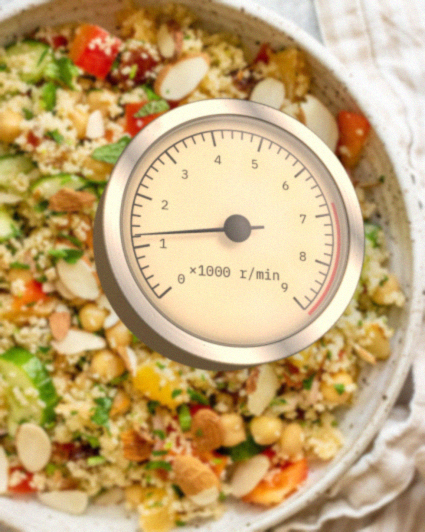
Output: 1200 rpm
